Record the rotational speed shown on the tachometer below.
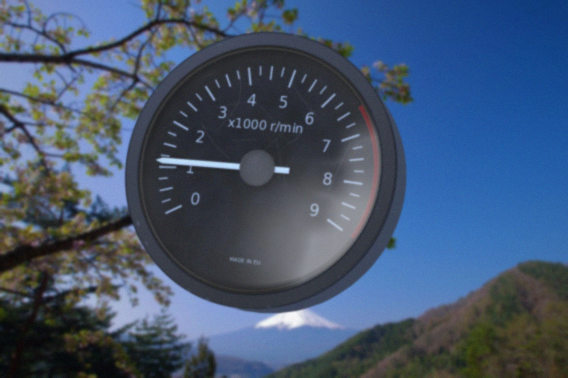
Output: 1125 rpm
